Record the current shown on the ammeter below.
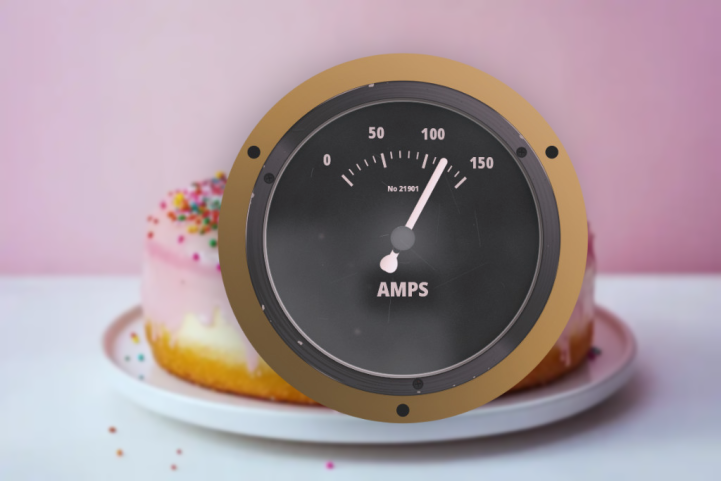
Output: 120 A
